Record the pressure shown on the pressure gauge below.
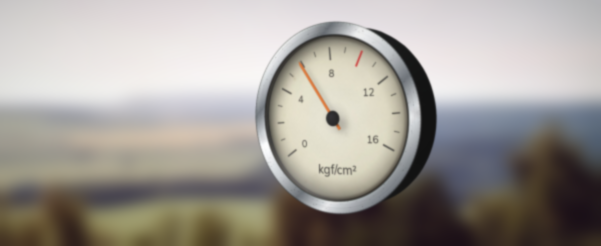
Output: 6 kg/cm²
